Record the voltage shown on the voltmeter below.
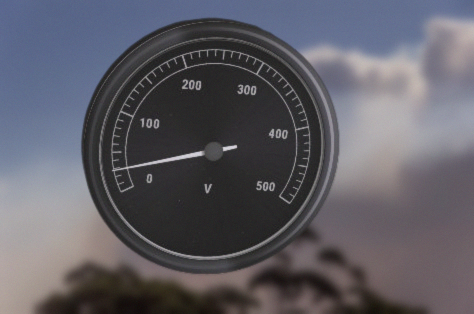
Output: 30 V
